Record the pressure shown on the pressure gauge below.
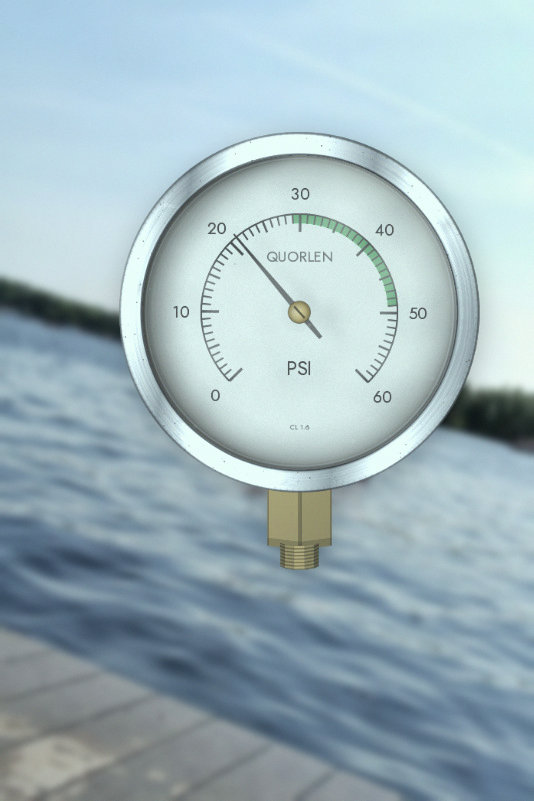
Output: 21 psi
